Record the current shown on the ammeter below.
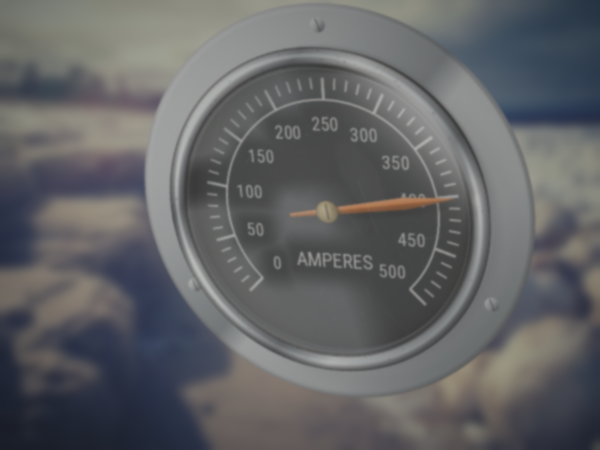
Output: 400 A
